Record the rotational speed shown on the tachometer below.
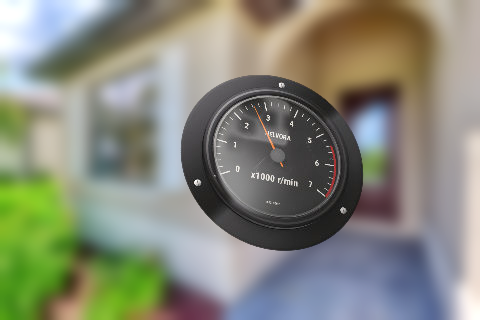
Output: 2600 rpm
